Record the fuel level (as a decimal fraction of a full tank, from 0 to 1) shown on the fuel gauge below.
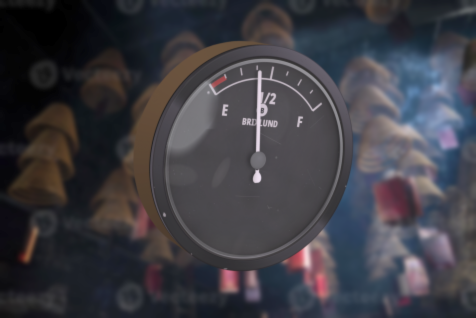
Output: 0.375
